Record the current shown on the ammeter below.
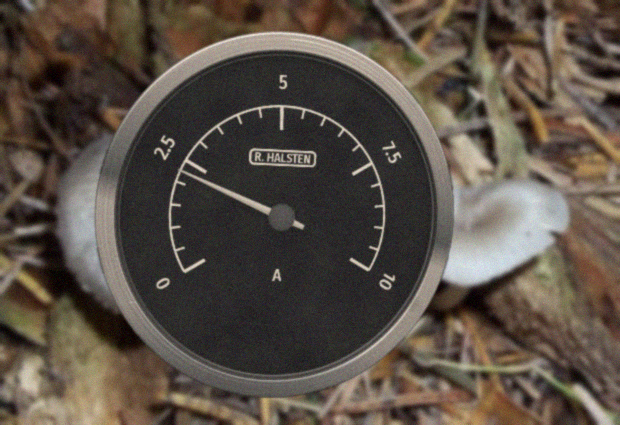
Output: 2.25 A
